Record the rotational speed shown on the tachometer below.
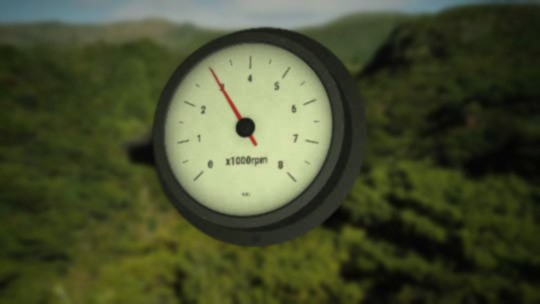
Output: 3000 rpm
